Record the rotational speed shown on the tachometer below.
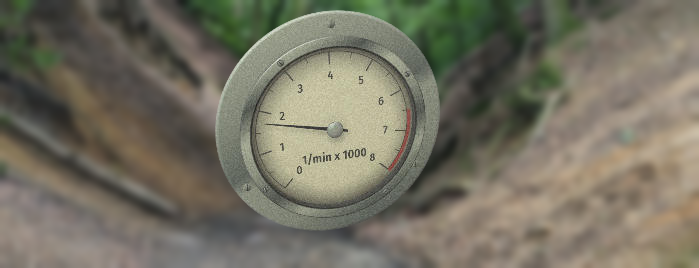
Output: 1750 rpm
